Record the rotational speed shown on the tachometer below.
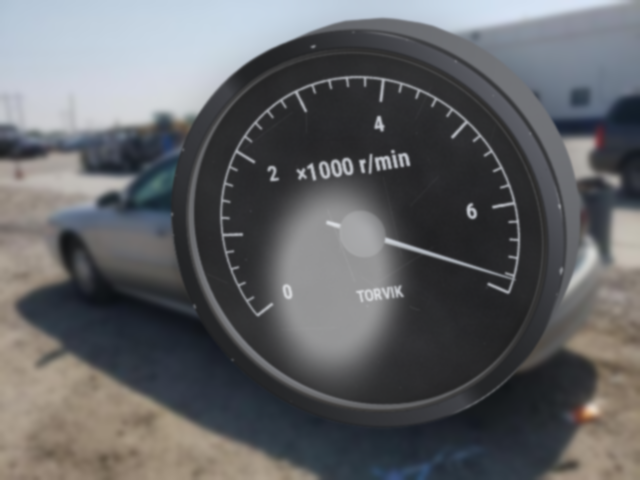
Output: 6800 rpm
